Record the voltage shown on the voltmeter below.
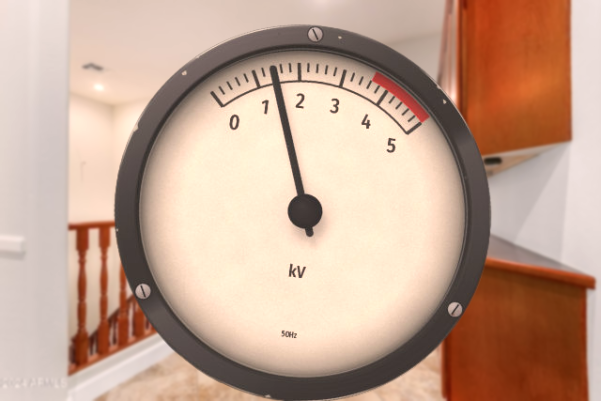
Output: 1.4 kV
